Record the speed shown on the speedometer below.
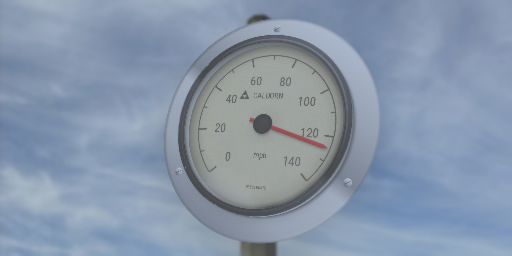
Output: 125 mph
